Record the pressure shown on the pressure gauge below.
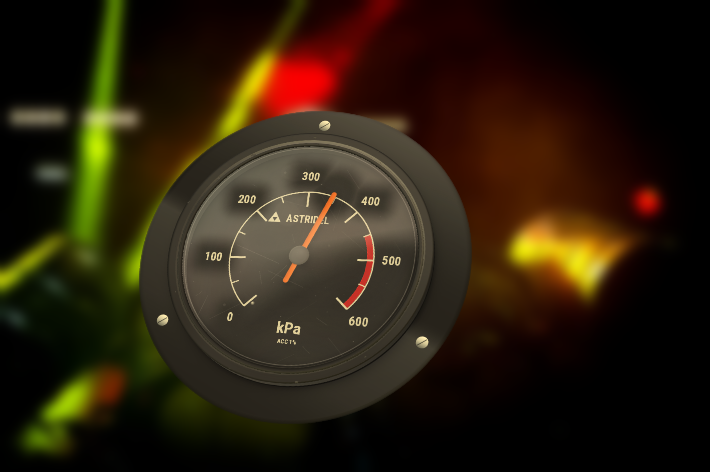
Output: 350 kPa
